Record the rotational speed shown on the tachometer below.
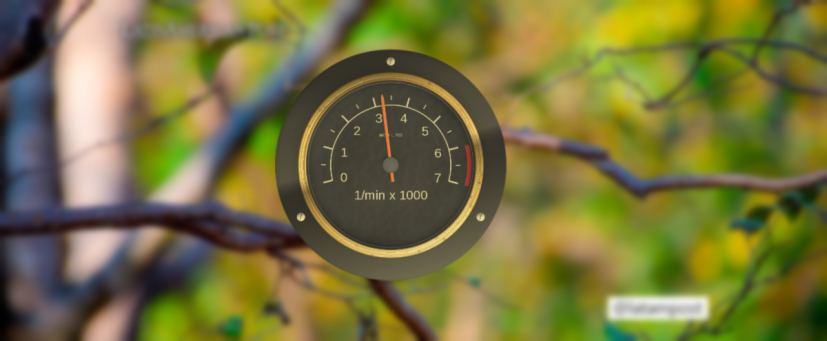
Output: 3250 rpm
